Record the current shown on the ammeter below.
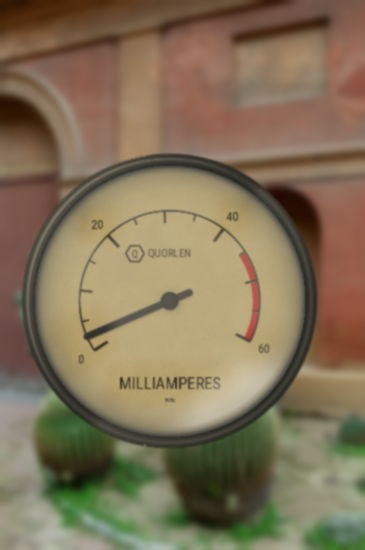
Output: 2.5 mA
